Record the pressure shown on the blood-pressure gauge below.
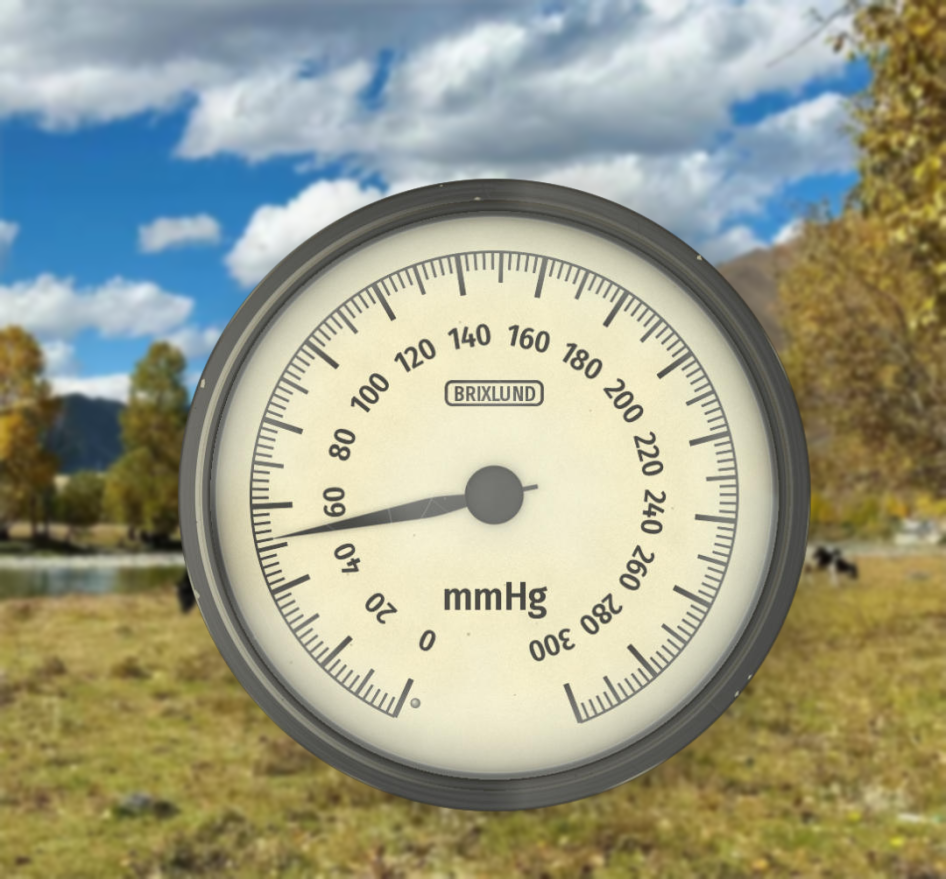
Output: 52 mmHg
